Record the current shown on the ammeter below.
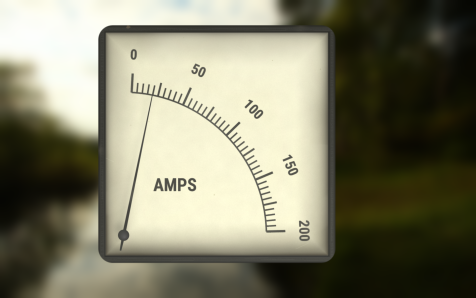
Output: 20 A
